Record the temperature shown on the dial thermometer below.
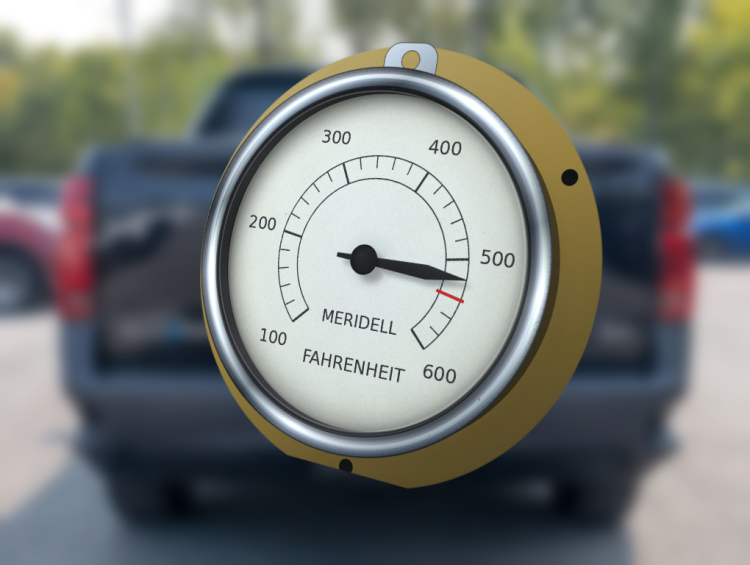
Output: 520 °F
